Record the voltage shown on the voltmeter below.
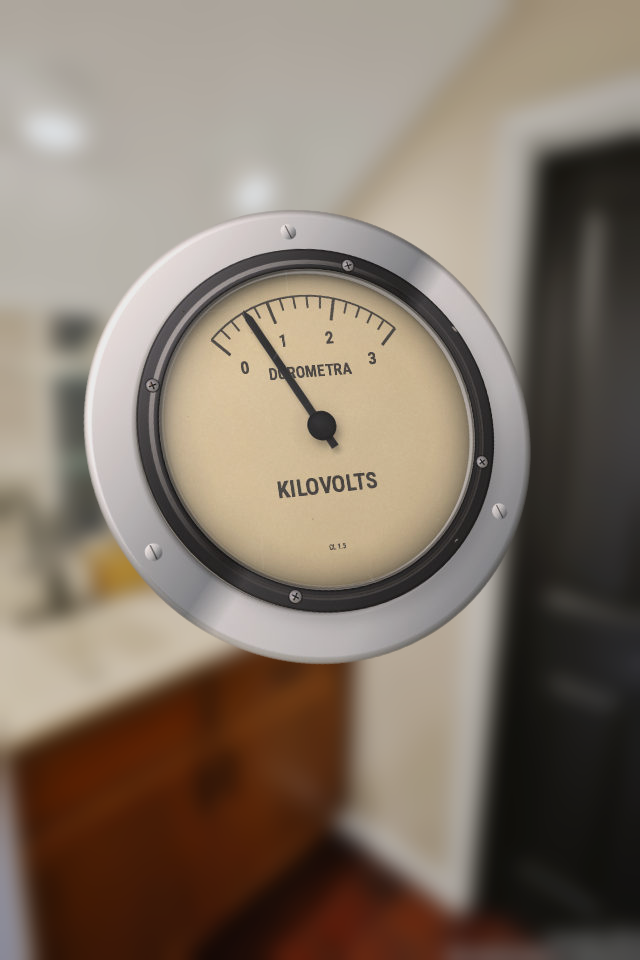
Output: 0.6 kV
